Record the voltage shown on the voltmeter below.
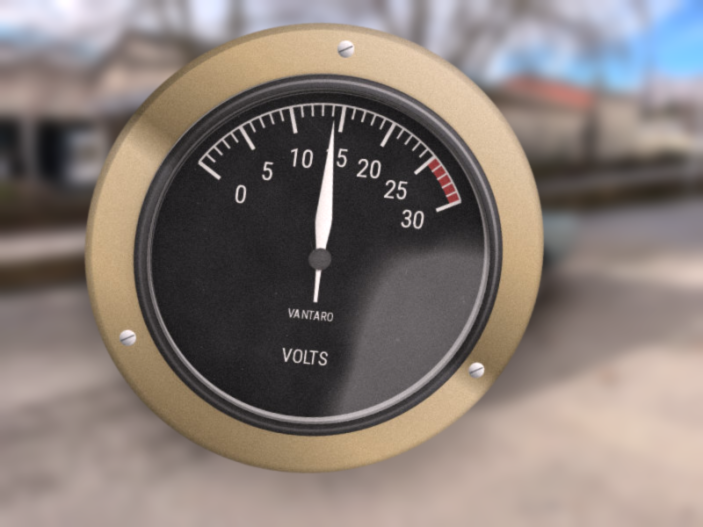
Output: 14 V
